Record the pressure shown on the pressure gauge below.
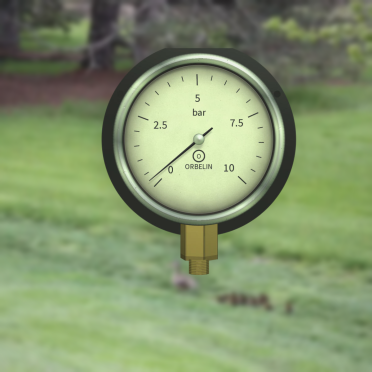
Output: 0.25 bar
